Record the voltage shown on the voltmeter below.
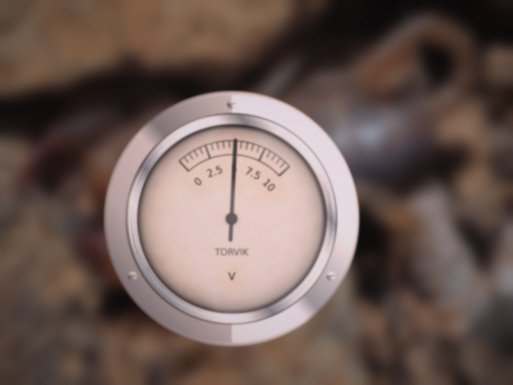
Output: 5 V
